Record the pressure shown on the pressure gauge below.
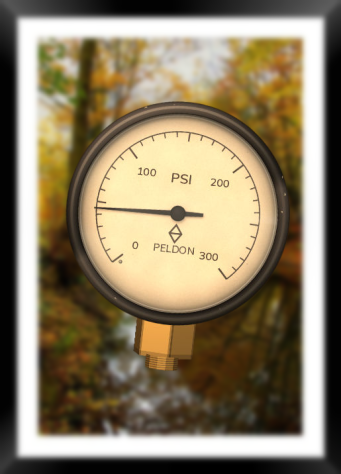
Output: 45 psi
